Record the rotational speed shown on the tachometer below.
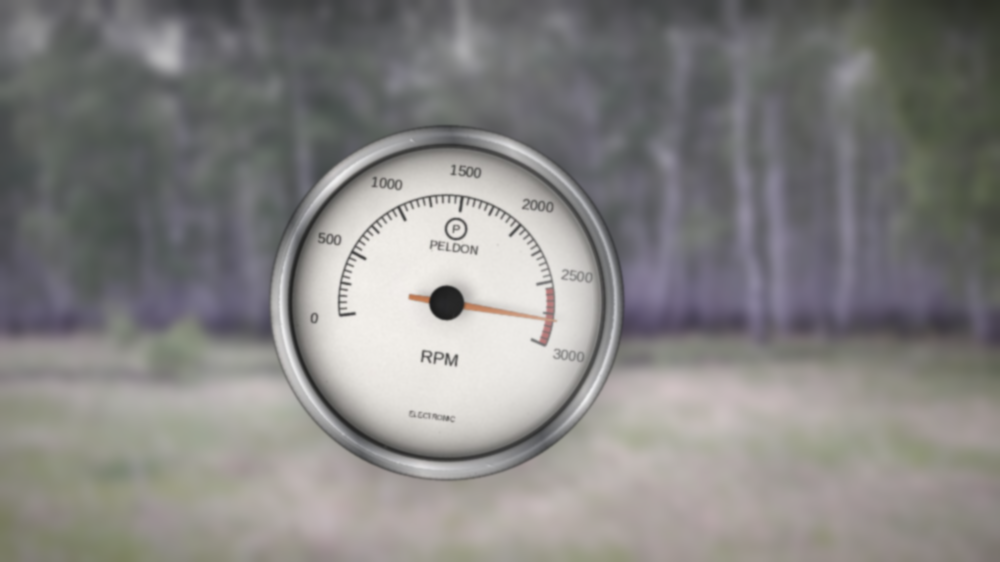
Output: 2800 rpm
